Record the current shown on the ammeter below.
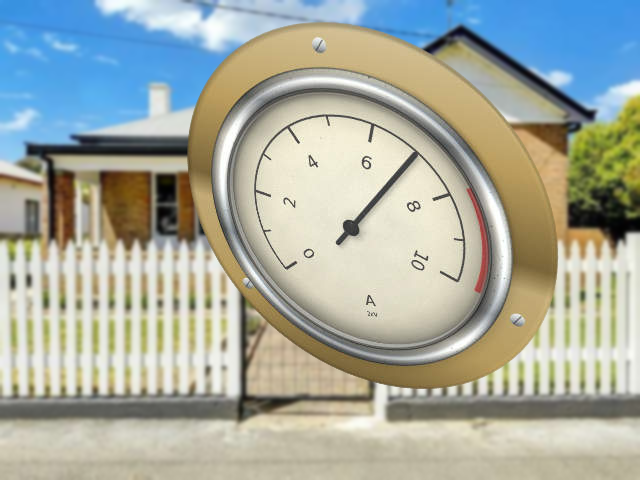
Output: 7 A
